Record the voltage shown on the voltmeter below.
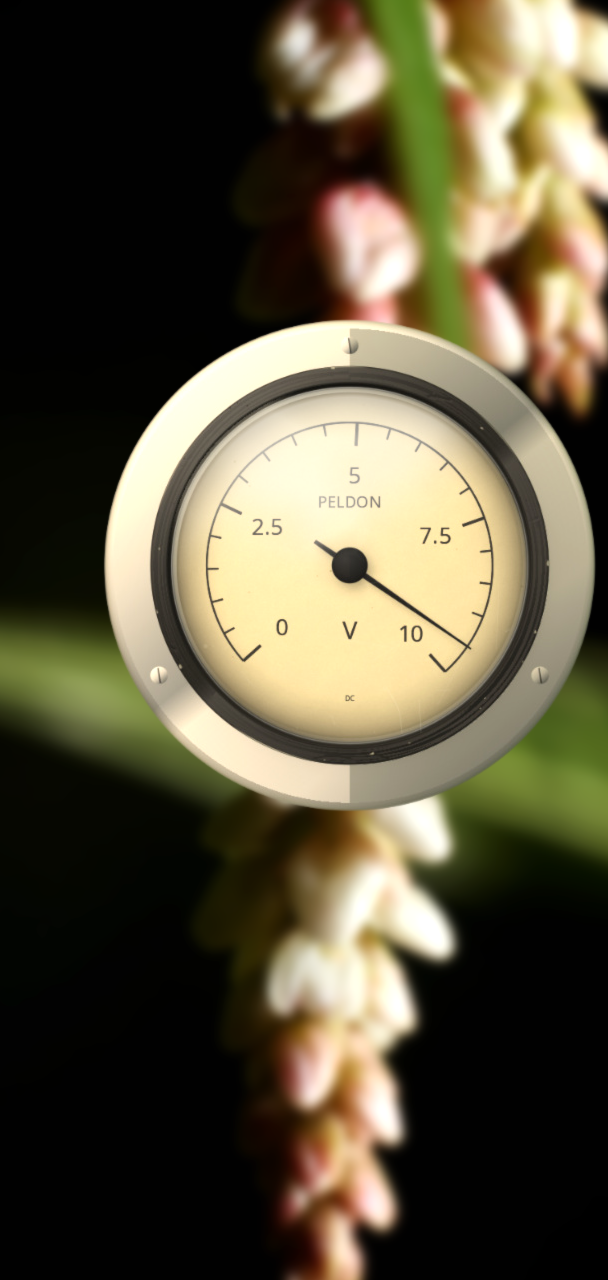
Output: 9.5 V
